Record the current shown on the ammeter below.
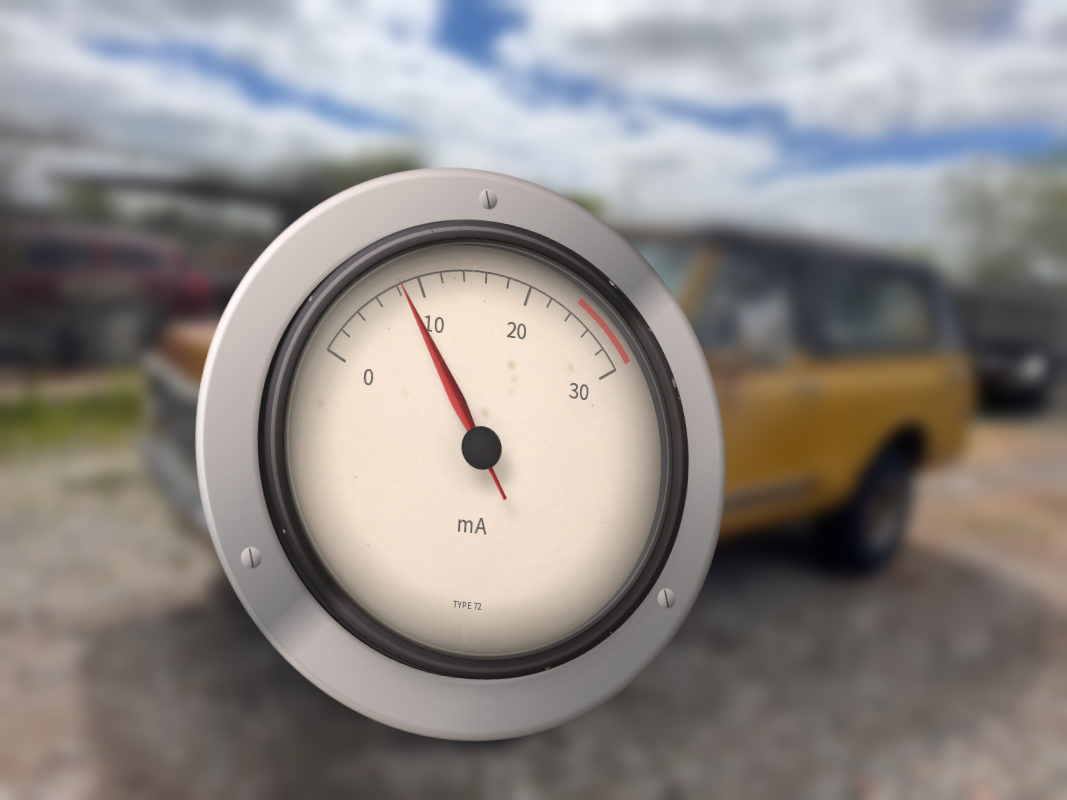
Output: 8 mA
